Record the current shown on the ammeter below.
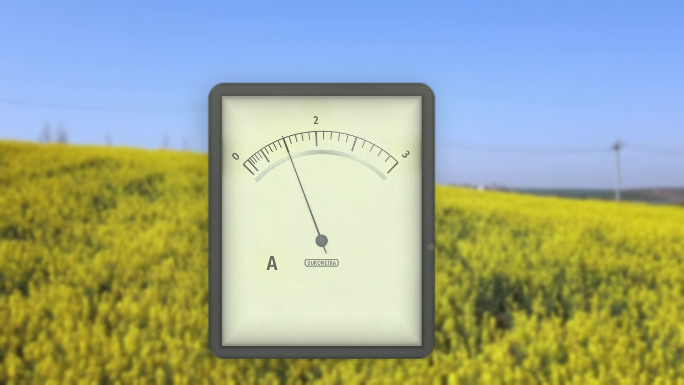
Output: 1.5 A
